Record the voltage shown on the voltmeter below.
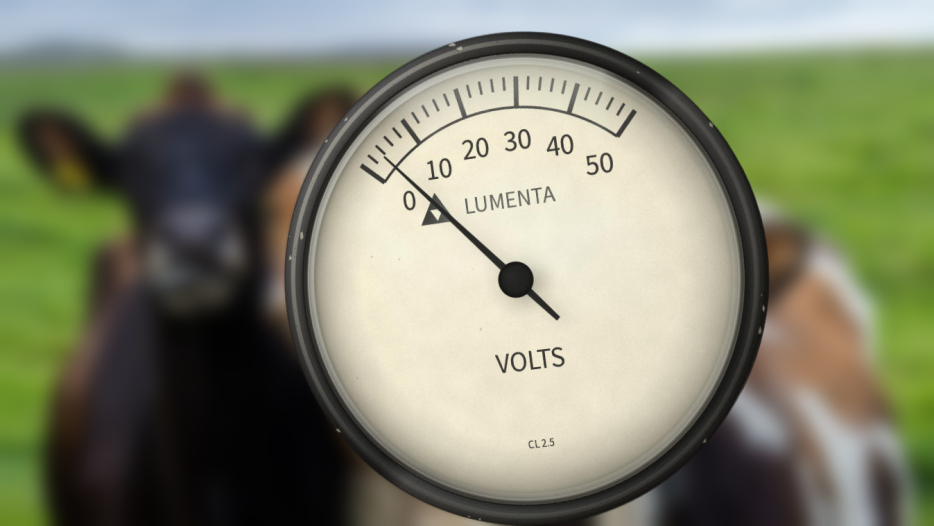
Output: 4 V
